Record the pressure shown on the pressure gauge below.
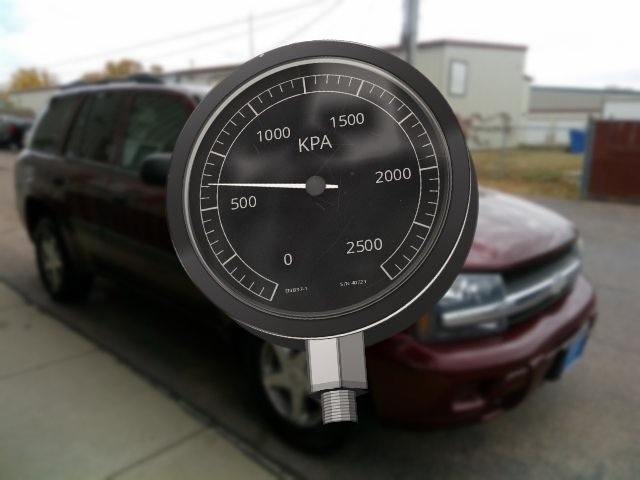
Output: 600 kPa
